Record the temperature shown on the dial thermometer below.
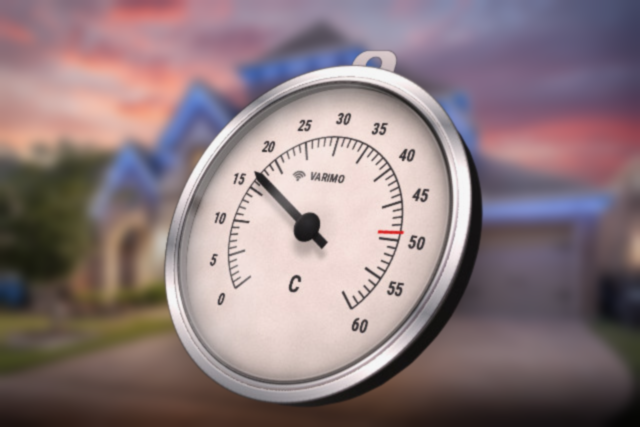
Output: 17 °C
